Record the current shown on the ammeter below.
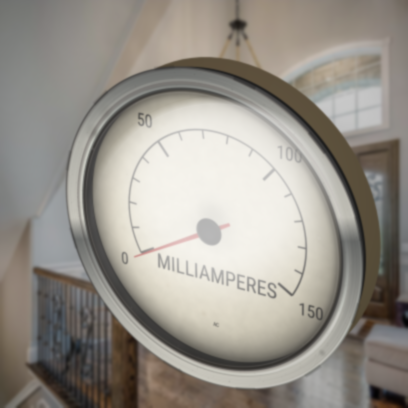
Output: 0 mA
